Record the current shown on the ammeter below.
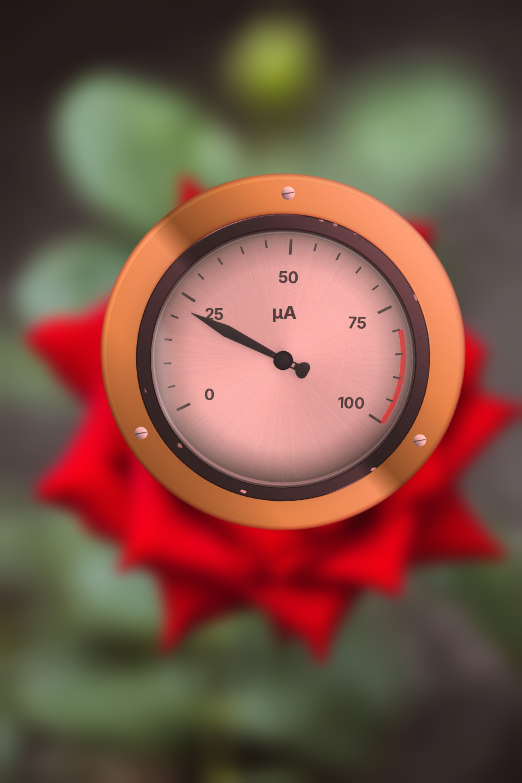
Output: 22.5 µA
